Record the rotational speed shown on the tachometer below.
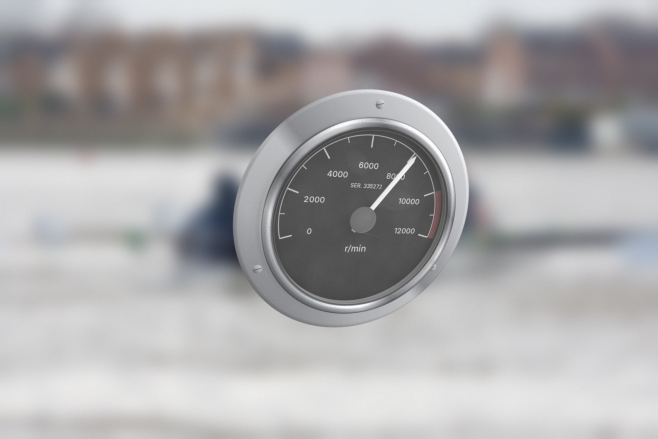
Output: 8000 rpm
